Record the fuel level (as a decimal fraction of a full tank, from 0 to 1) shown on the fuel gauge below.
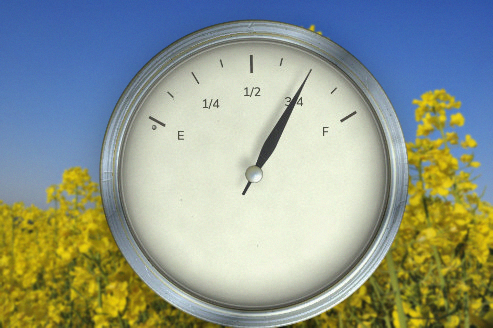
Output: 0.75
